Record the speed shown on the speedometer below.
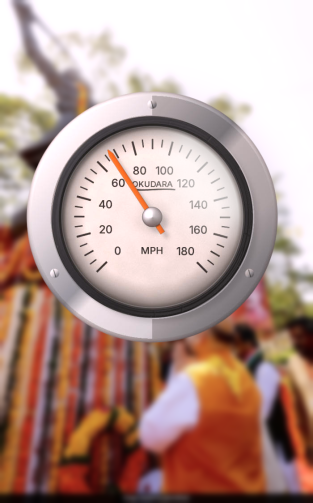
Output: 67.5 mph
